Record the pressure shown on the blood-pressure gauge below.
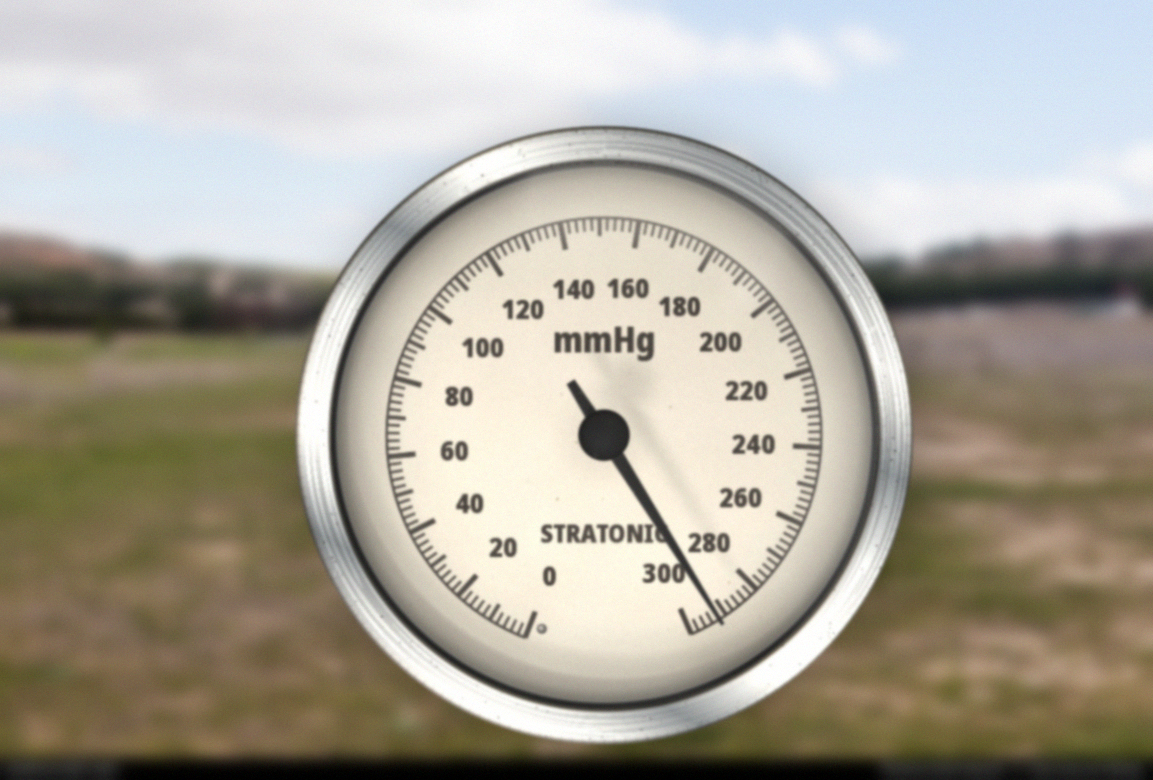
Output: 292 mmHg
